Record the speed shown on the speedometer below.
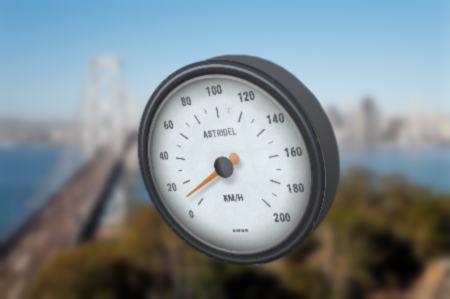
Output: 10 km/h
